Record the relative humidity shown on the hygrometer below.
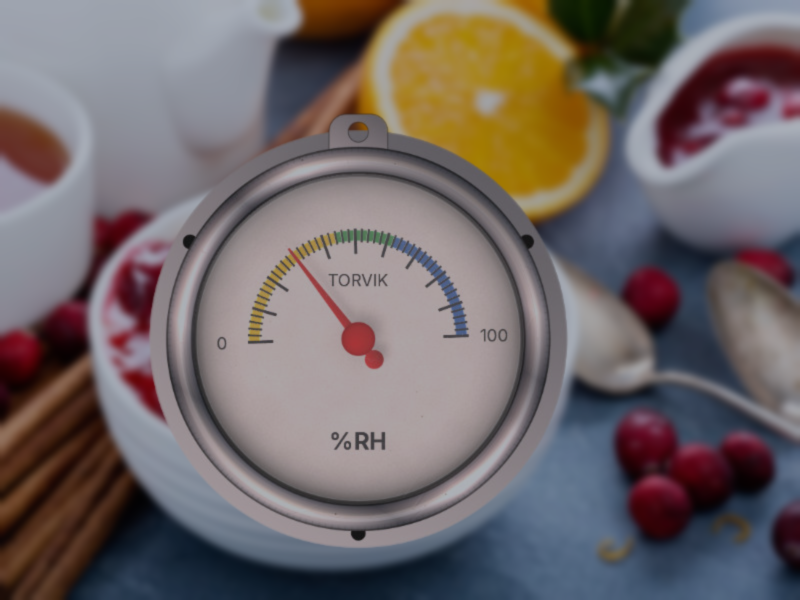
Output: 30 %
